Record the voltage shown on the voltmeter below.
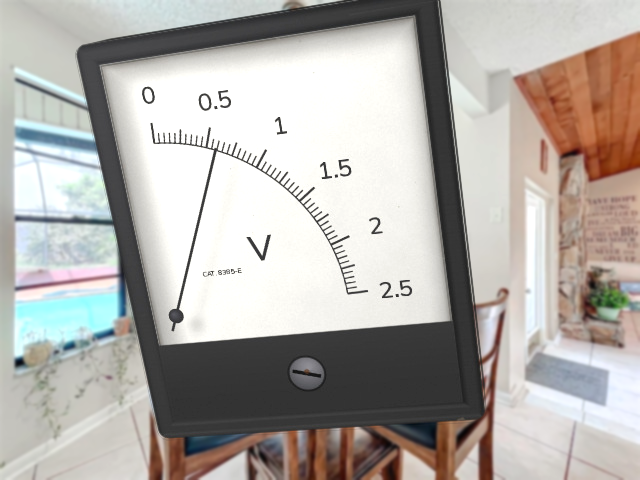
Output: 0.6 V
